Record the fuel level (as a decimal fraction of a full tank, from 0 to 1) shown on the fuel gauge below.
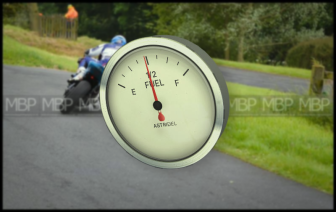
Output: 0.5
